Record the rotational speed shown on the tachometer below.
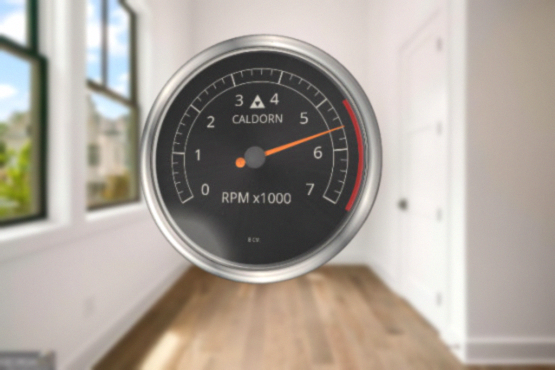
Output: 5600 rpm
